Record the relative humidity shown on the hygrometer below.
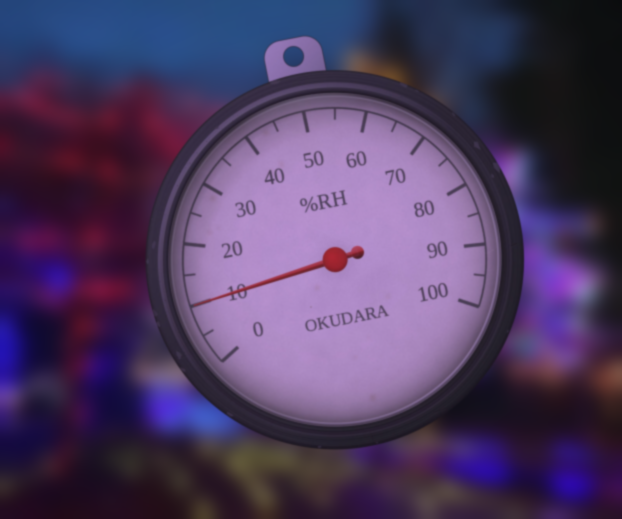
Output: 10 %
